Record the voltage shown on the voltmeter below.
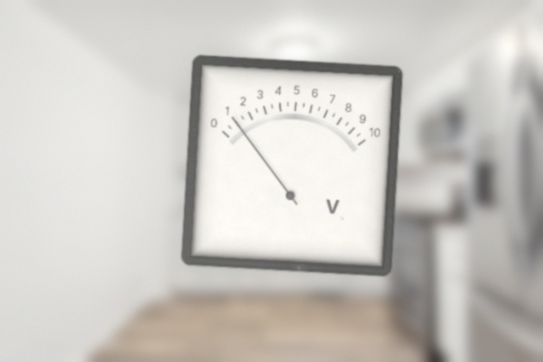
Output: 1 V
